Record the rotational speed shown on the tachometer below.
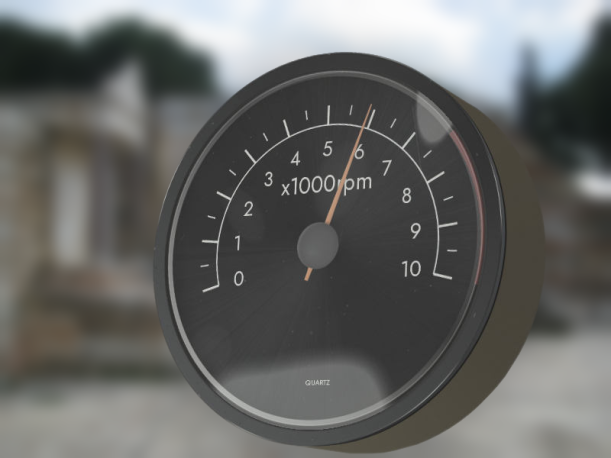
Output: 6000 rpm
